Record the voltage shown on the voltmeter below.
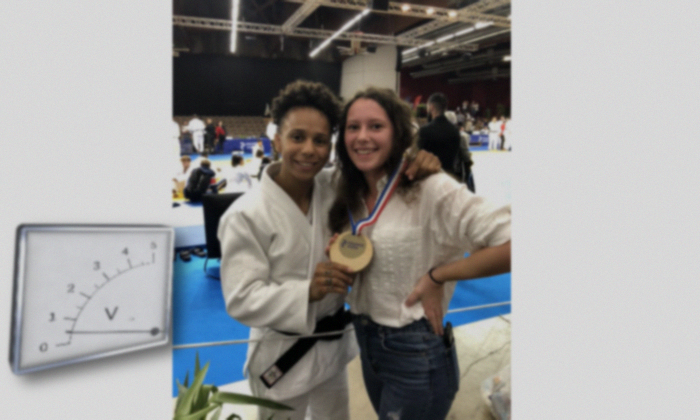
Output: 0.5 V
